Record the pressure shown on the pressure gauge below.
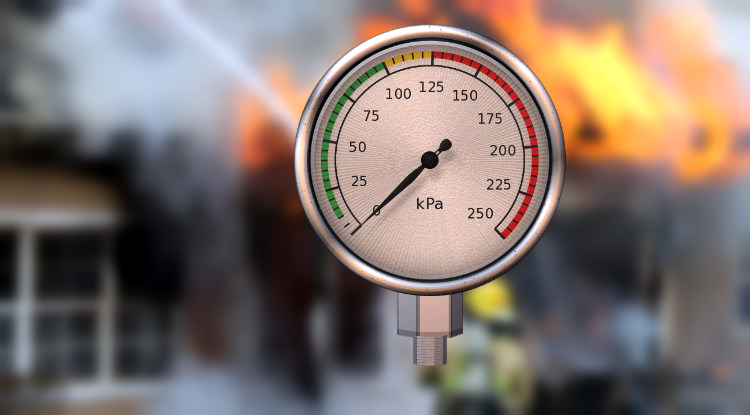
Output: 0 kPa
